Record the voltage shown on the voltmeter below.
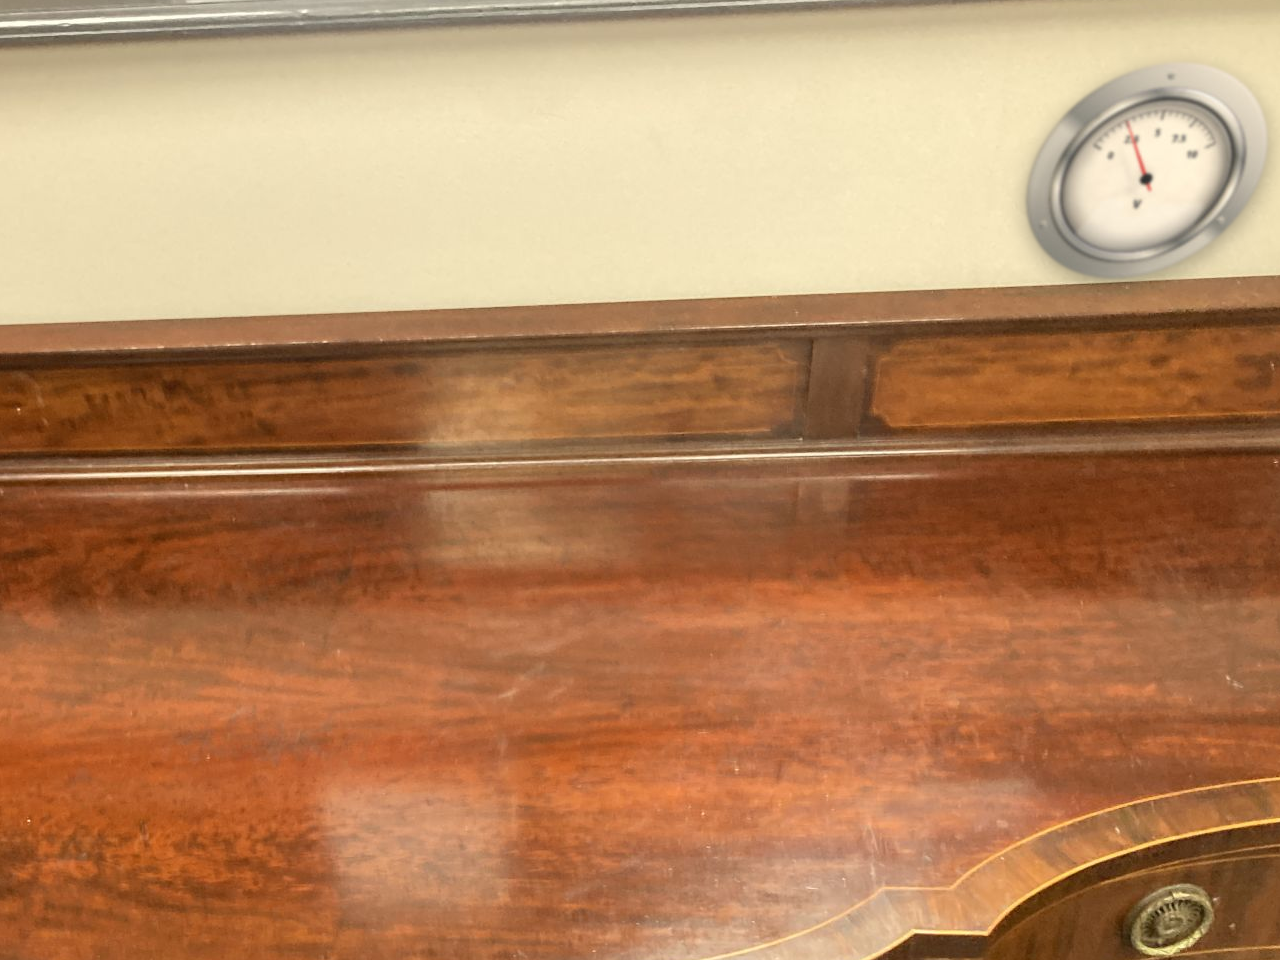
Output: 2.5 V
